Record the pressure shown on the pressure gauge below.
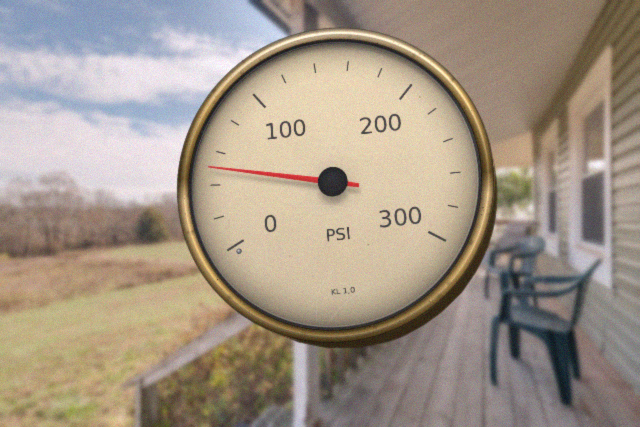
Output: 50 psi
